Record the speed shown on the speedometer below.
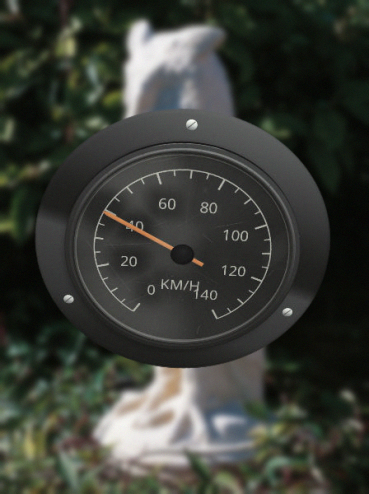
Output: 40 km/h
